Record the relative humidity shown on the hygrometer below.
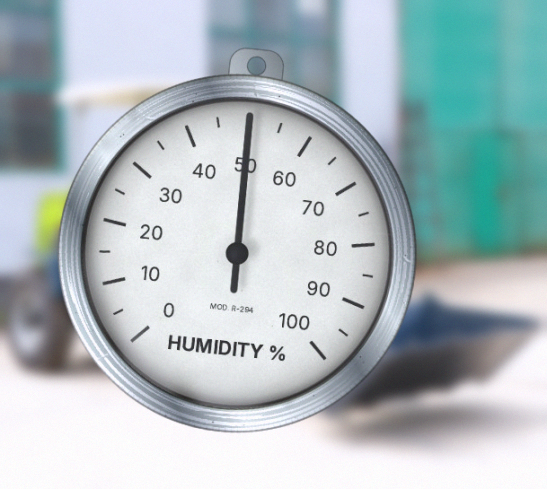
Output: 50 %
